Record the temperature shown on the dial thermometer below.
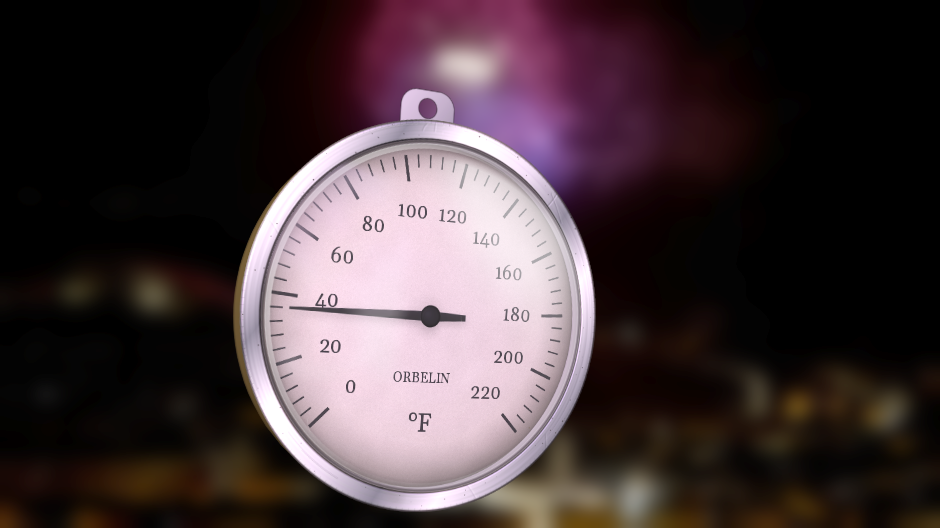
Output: 36 °F
